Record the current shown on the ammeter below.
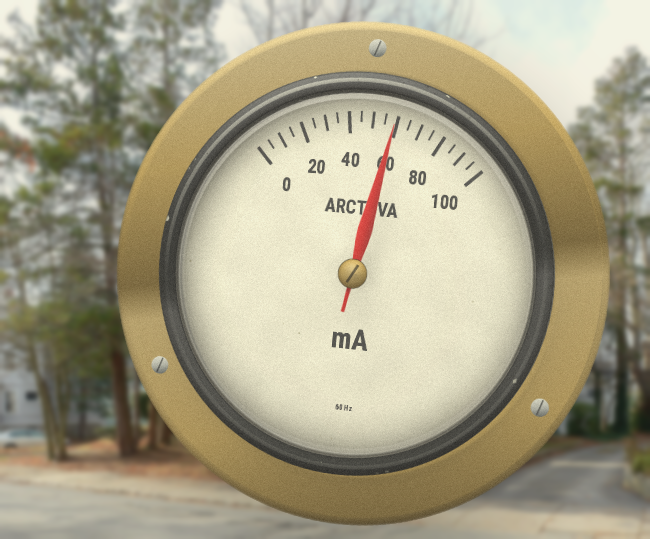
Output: 60 mA
